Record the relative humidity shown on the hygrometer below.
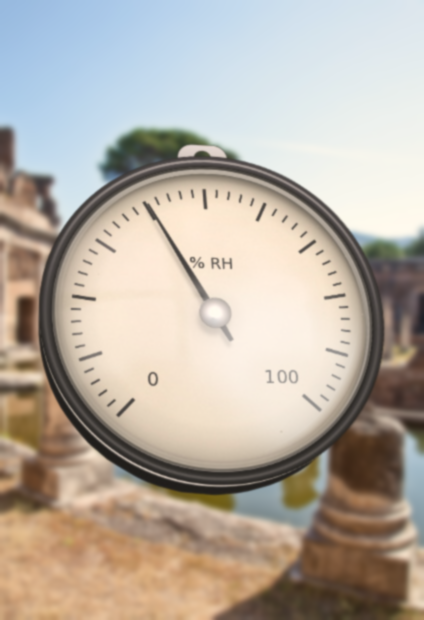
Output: 40 %
